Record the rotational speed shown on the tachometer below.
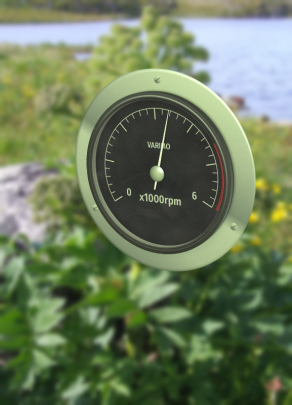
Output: 3400 rpm
